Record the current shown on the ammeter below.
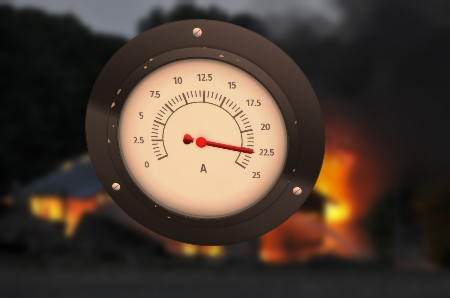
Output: 22.5 A
